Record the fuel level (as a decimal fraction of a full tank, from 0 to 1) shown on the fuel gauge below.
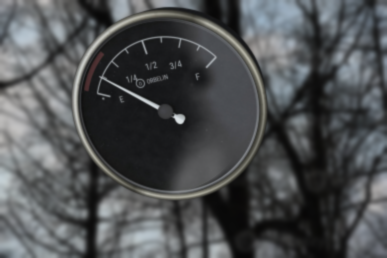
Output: 0.125
